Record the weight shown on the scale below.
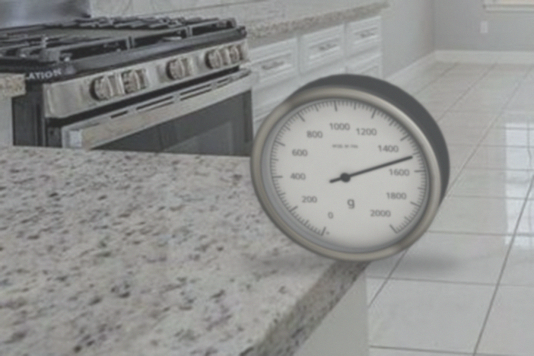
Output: 1500 g
